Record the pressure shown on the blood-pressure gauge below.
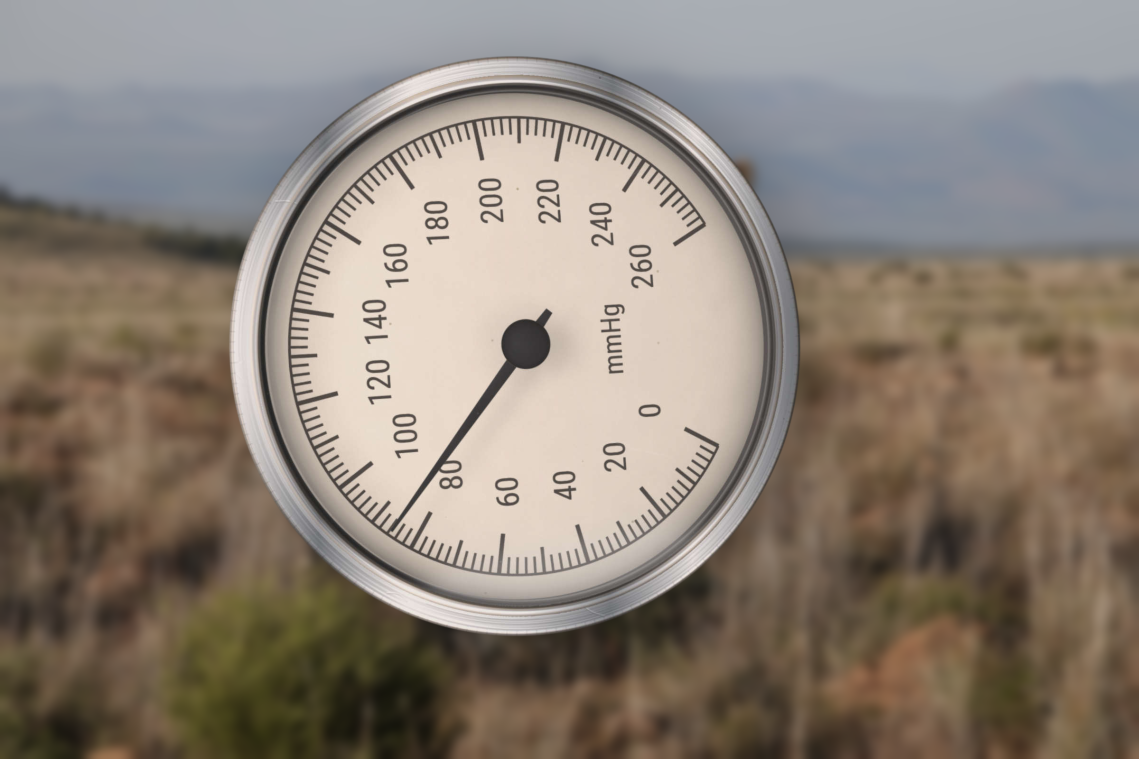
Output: 86 mmHg
